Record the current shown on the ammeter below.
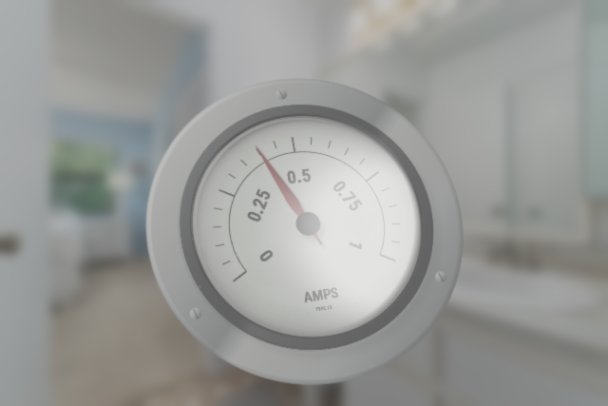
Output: 0.4 A
